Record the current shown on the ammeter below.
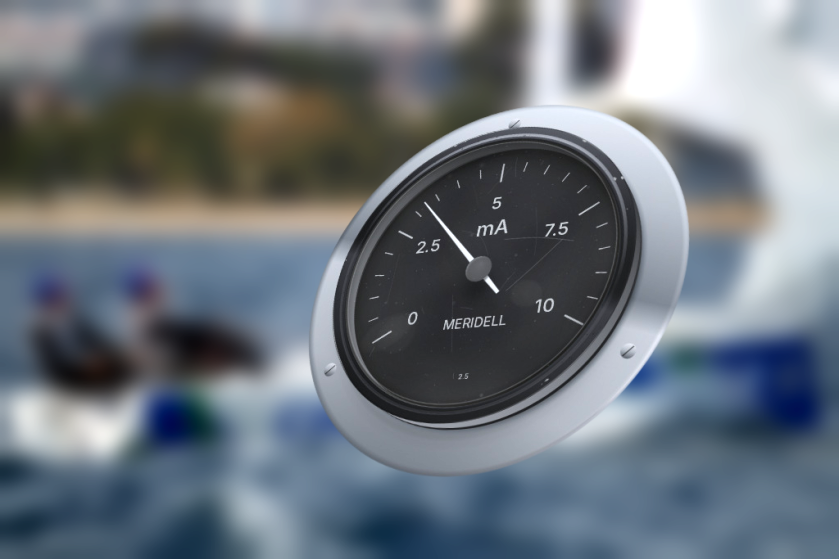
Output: 3.25 mA
